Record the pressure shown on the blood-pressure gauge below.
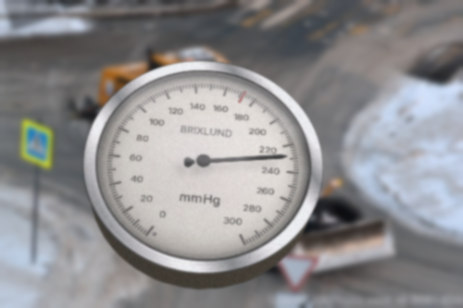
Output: 230 mmHg
